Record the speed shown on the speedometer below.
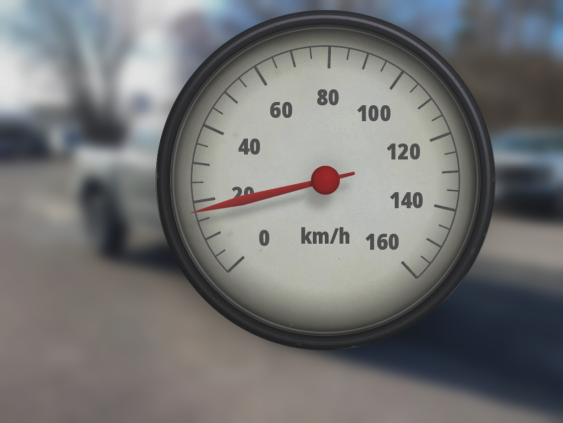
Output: 17.5 km/h
